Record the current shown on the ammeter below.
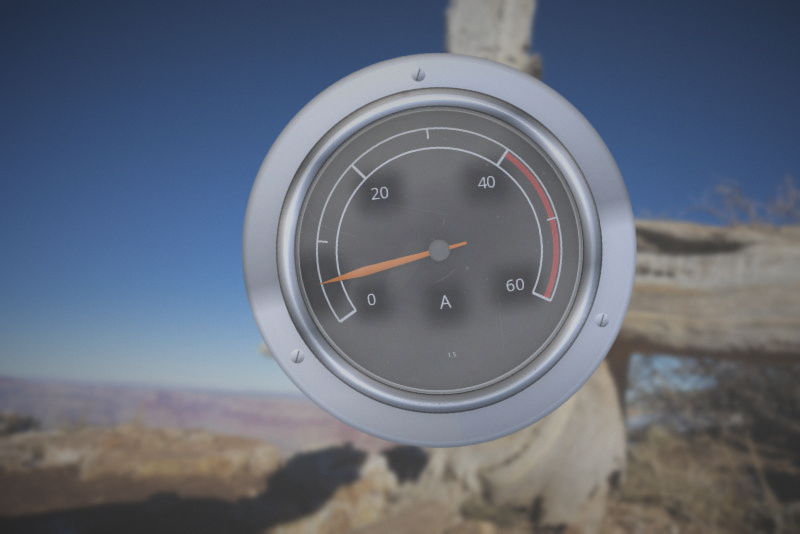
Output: 5 A
